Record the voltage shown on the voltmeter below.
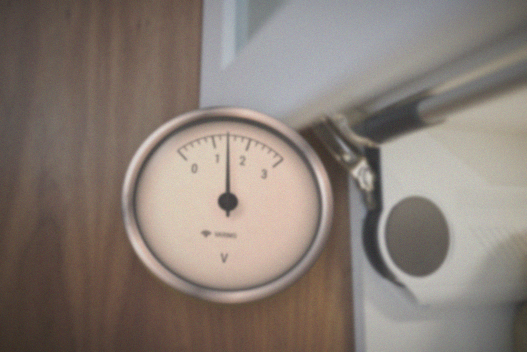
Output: 1.4 V
